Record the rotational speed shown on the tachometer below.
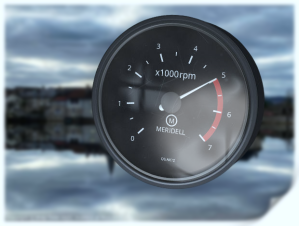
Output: 5000 rpm
